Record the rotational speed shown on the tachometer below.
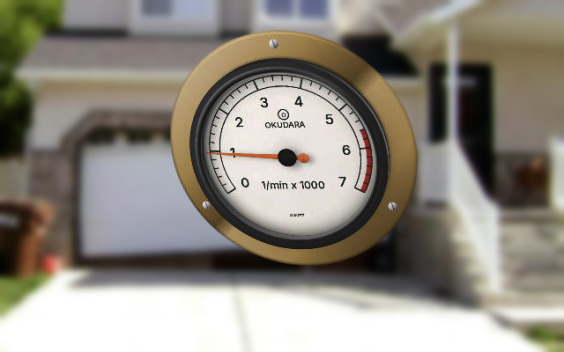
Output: 1000 rpm
